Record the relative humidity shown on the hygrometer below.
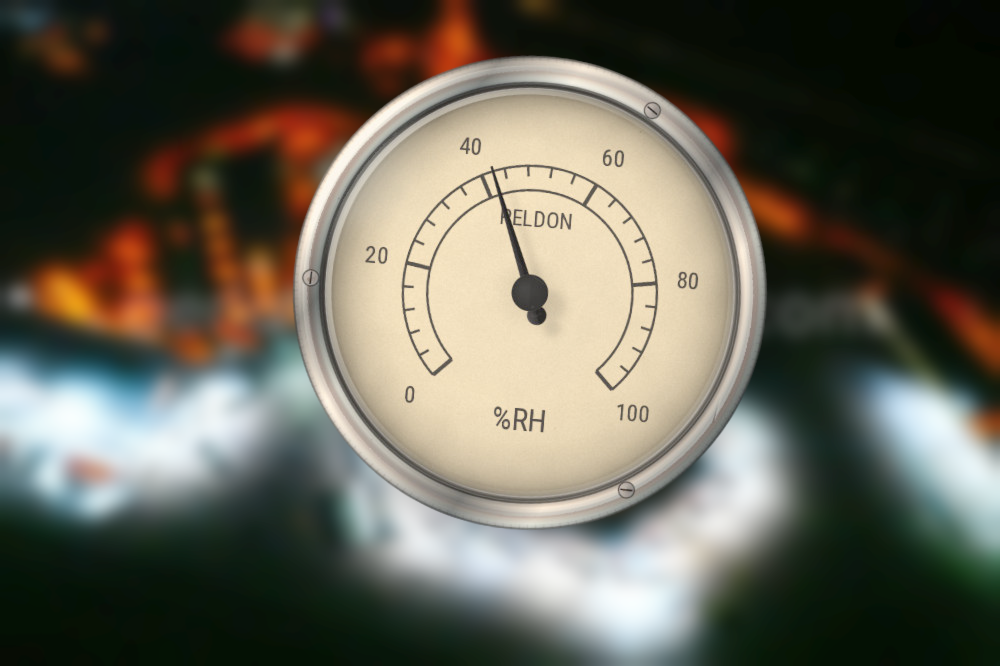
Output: 42 %
